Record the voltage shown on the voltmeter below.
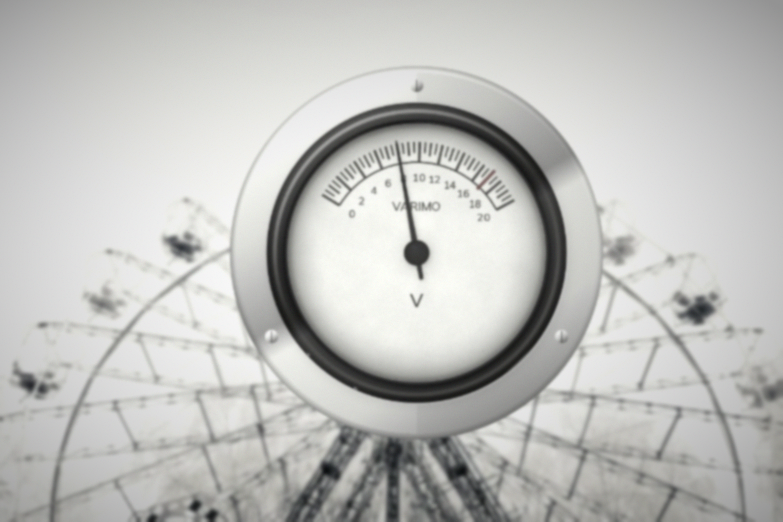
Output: 8 V
